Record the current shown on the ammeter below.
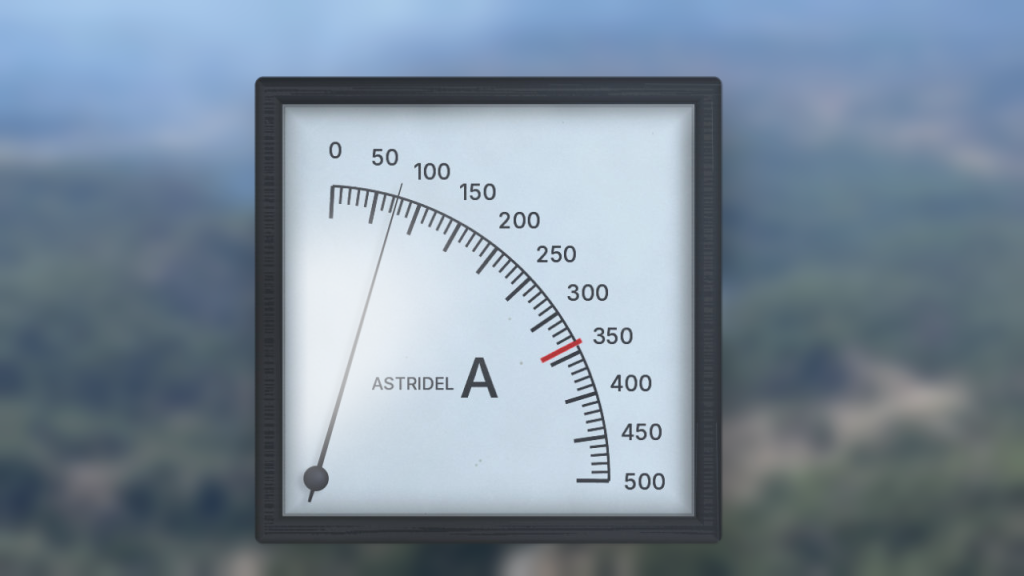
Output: 75 A
